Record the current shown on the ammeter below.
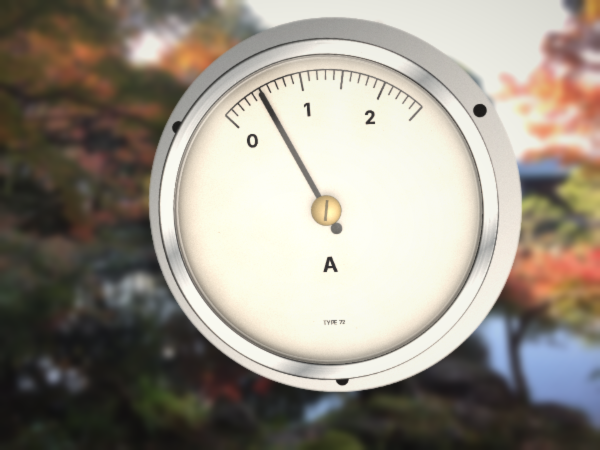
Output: 0.5 A
